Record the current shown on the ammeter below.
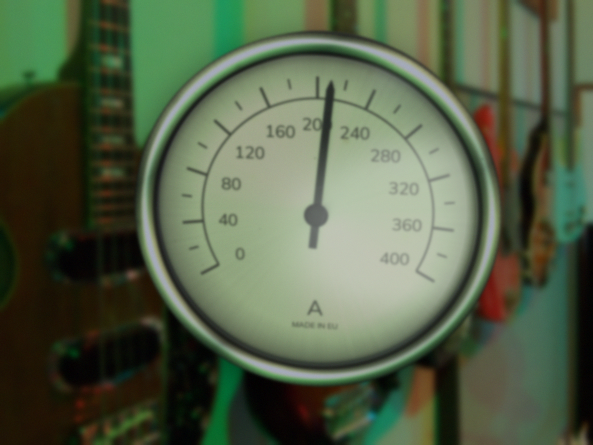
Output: 210 A
